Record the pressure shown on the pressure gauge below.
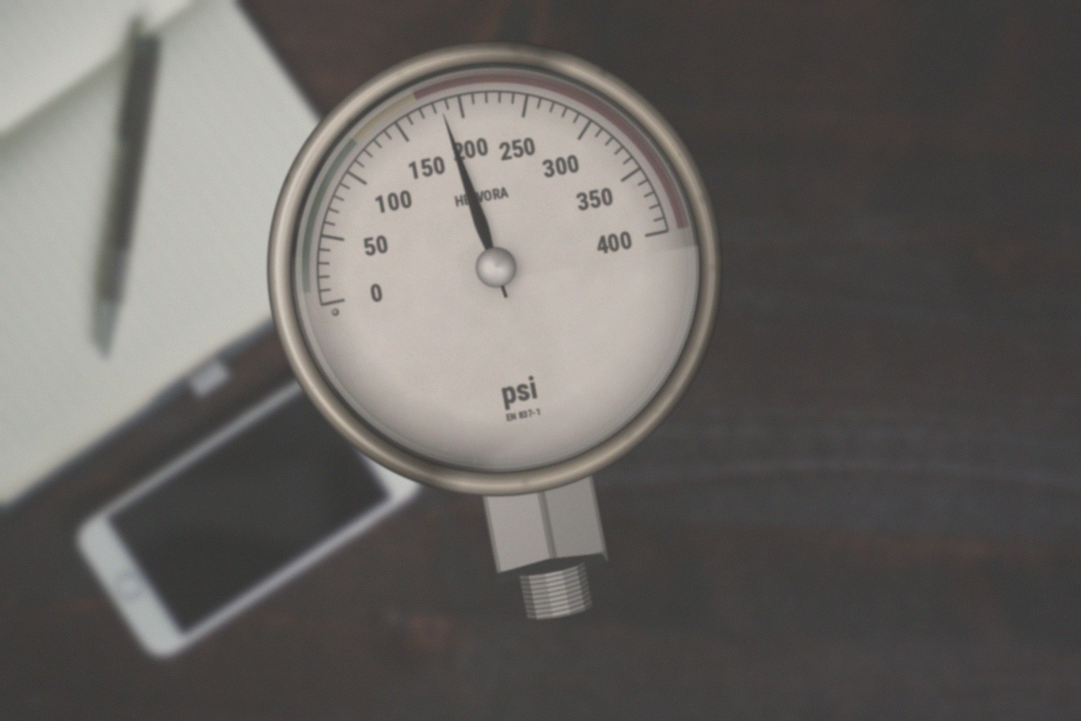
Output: 185 psi
